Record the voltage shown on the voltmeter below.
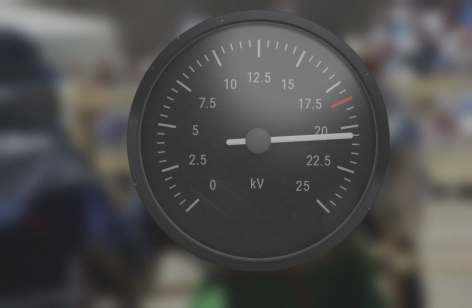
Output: 20.5 kV
